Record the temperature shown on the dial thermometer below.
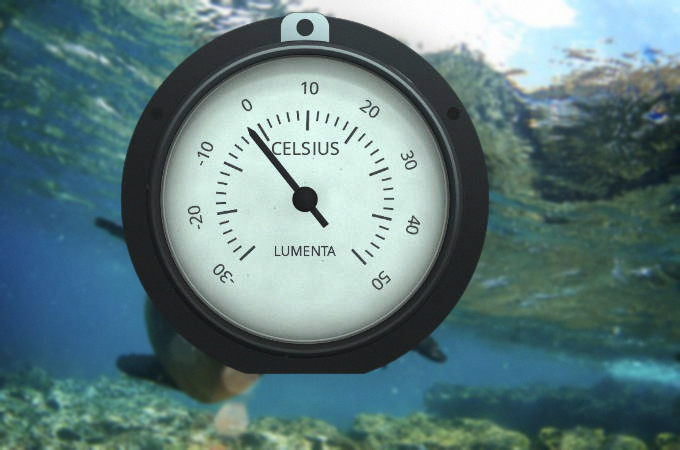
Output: -2 °C
